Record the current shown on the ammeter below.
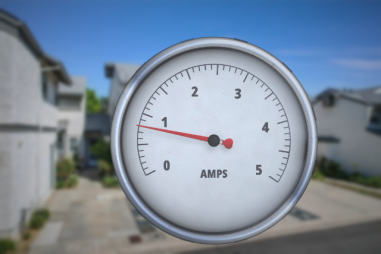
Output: 0.8 A
